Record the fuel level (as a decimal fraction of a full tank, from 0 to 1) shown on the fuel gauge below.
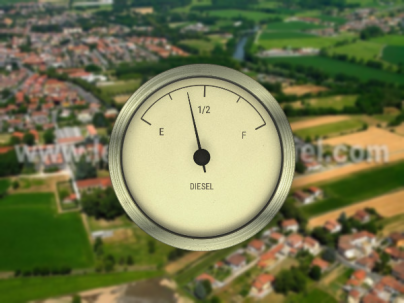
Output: 0.375
